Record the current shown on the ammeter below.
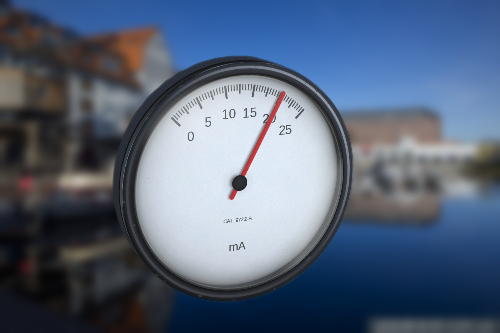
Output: 20 mA
